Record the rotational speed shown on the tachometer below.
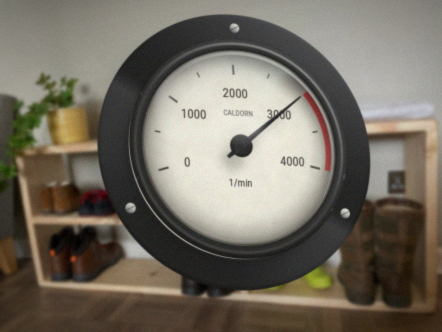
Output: 3000 rpm
